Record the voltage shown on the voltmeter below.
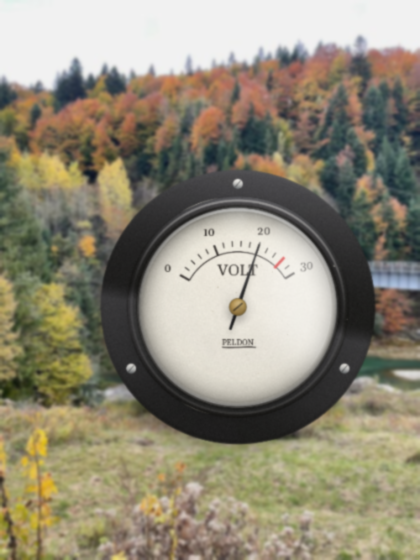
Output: 20 V
